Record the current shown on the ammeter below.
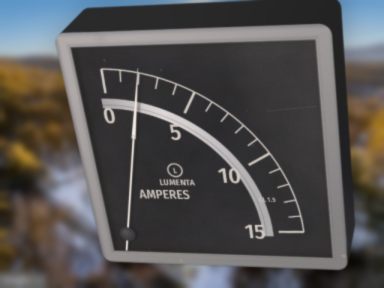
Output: 2 A
